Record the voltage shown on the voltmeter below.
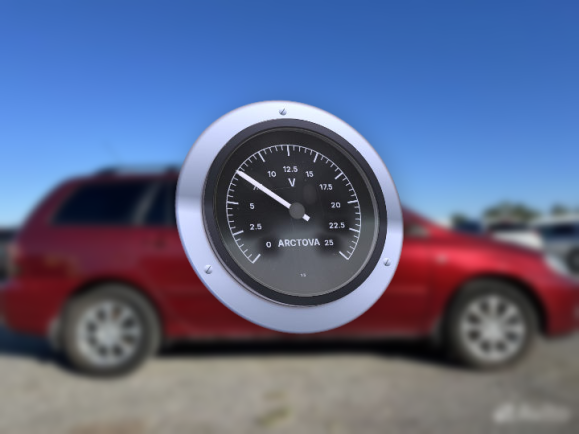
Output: 7.5 V
